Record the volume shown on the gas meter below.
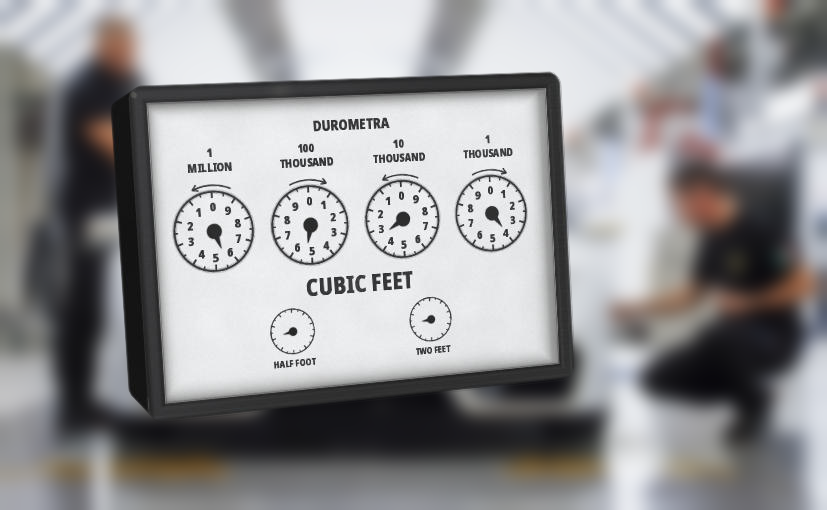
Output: 553400 ft³
